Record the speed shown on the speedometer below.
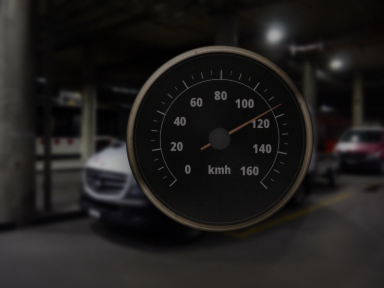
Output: 115 km/h
